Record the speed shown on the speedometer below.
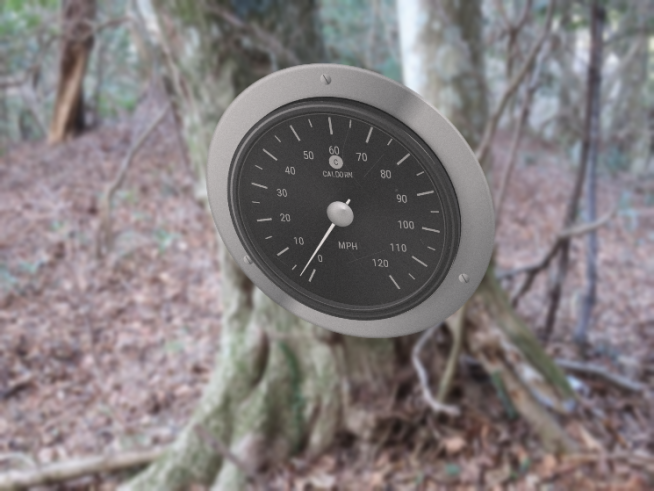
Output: 2.5 mph
